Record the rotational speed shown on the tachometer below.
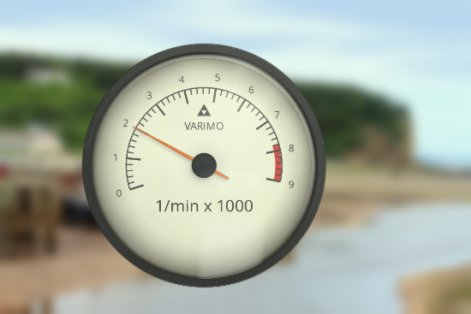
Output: 2000 rpm
